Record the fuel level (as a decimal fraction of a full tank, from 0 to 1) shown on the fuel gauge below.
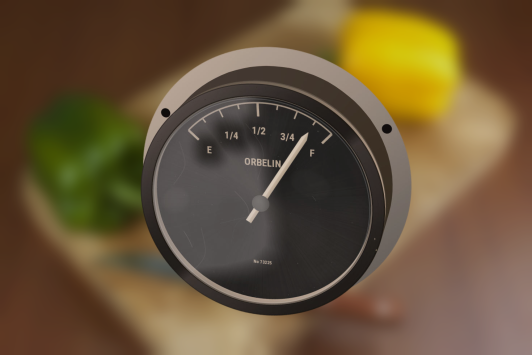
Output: 0.875
